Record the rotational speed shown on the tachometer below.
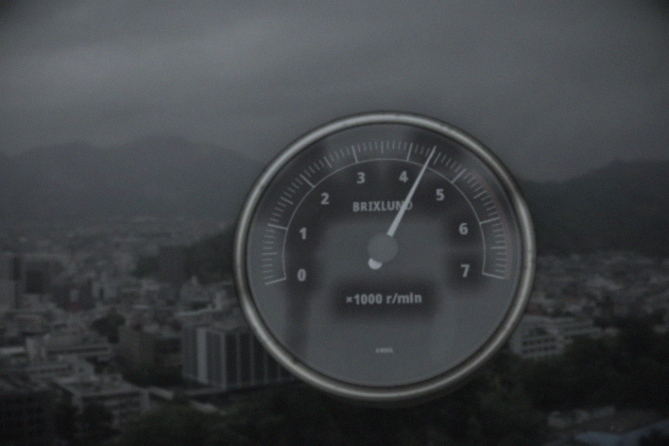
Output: 4400 rpm
